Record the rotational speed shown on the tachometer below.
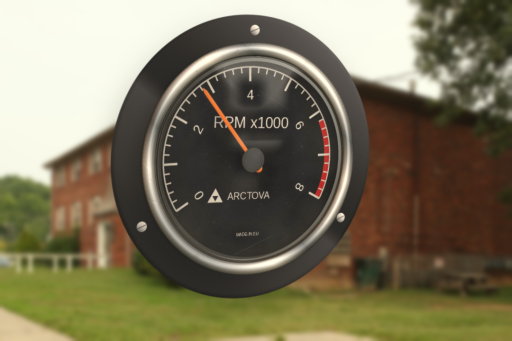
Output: 2800 rpm
